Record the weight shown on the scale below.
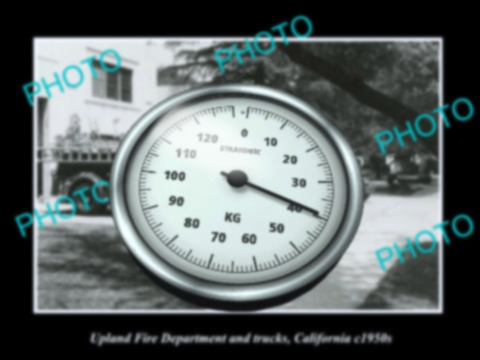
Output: 40 kg
